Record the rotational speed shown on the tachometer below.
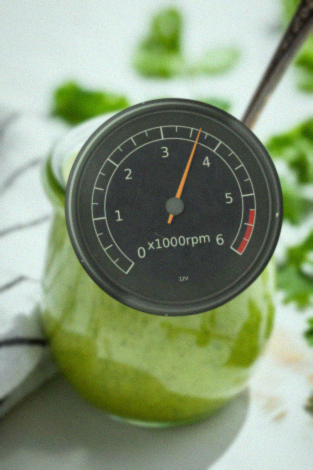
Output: 3625 rpm
